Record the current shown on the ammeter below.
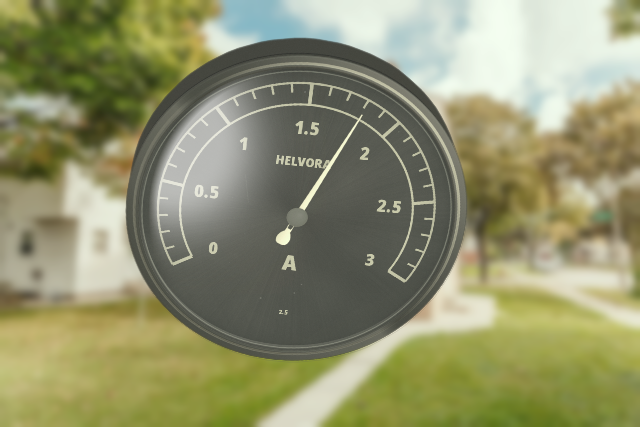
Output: 1.8 A
